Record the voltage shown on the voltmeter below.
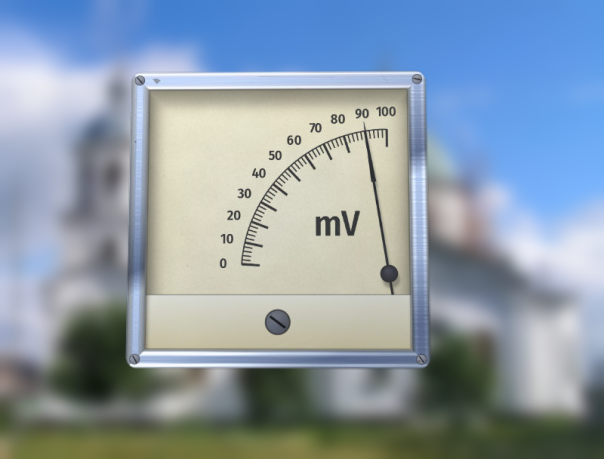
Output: 90 mV
